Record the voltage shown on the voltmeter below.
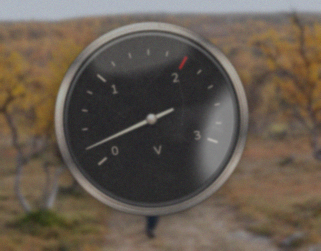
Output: 0.2 V
